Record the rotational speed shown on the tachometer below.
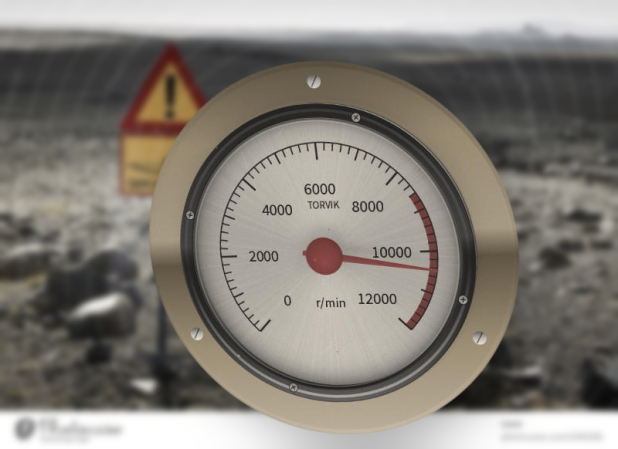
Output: 10400 rpm
